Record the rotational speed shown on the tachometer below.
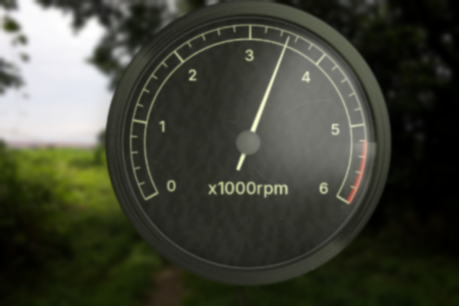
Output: 3500 rpm
